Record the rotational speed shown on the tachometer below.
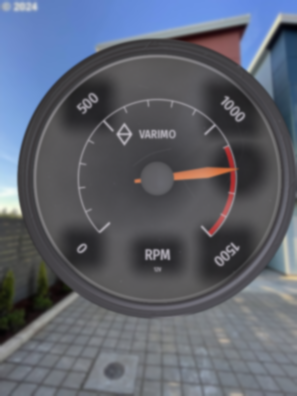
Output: 1200 rpm
